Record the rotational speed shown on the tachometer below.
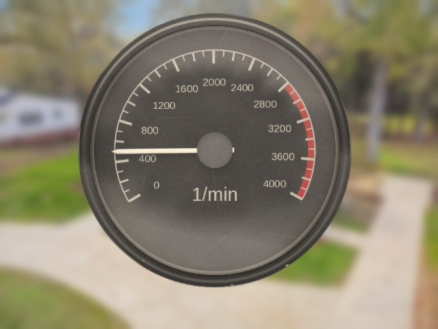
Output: 500 rpm
